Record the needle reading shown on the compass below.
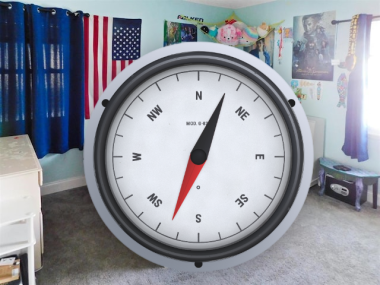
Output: 202.5 °
